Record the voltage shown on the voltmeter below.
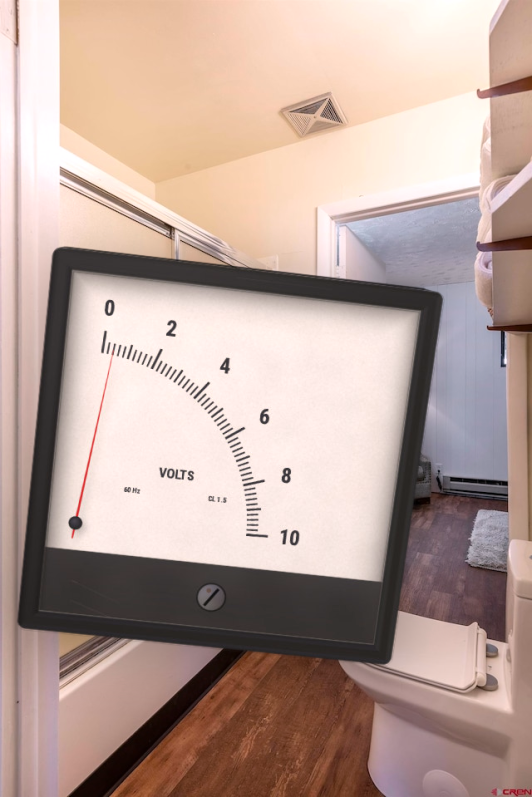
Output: 0.4 V
